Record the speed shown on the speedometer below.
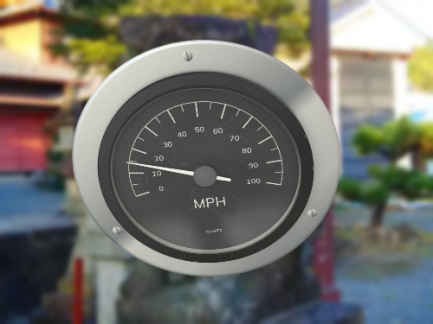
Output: 15 mph
